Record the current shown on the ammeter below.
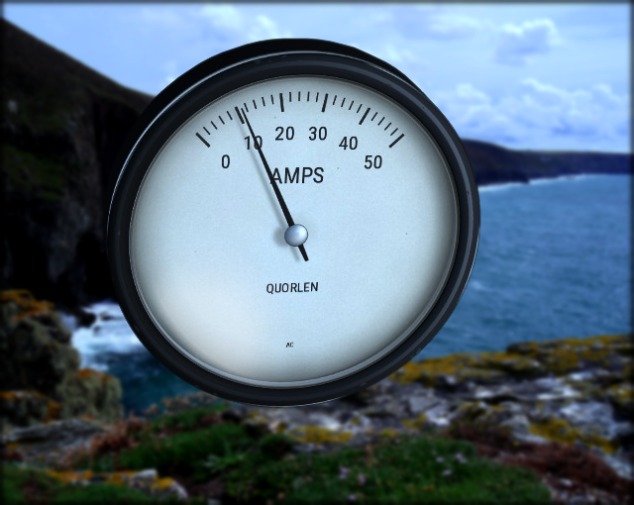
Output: 11 A
